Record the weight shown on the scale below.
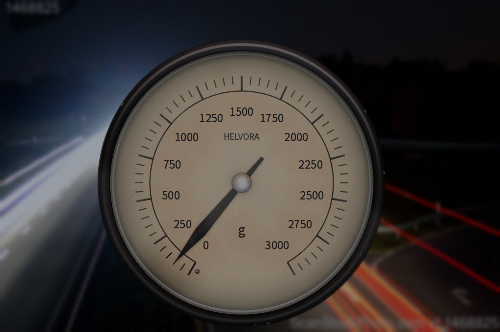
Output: 100 g
